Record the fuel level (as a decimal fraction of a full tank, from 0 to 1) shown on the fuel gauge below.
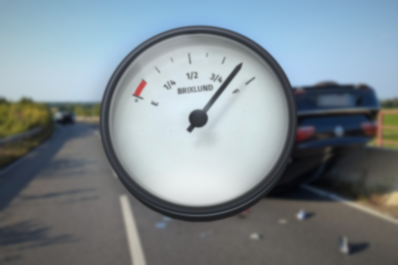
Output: 0.875
